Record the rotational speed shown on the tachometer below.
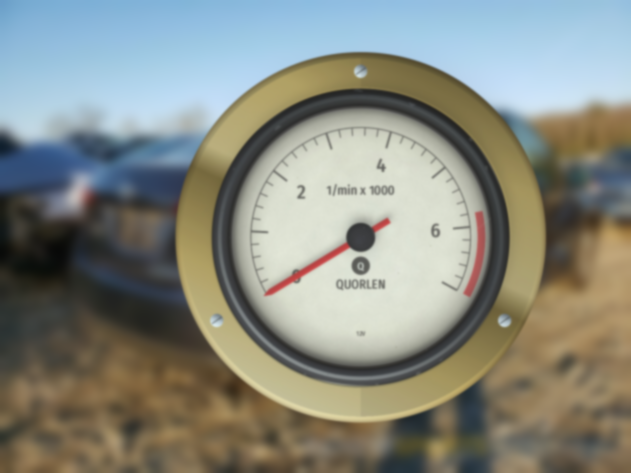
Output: 0 rpm
